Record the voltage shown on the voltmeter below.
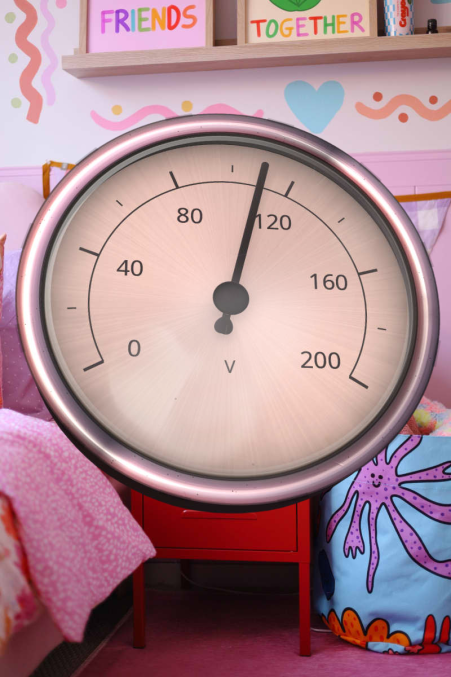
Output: 110 V
